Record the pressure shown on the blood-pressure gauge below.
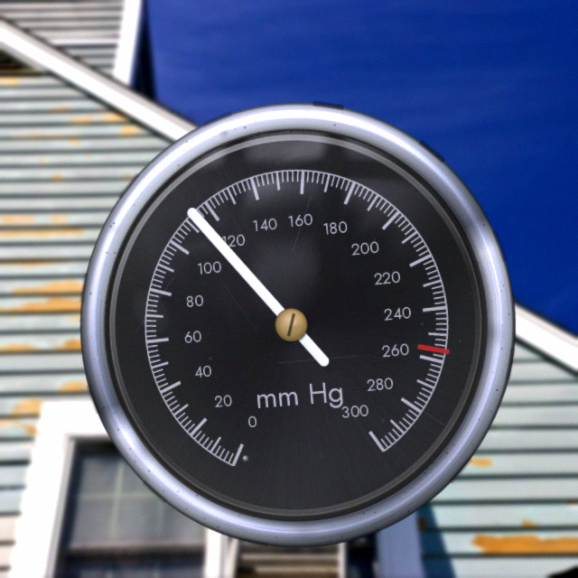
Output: 114 mmHg
